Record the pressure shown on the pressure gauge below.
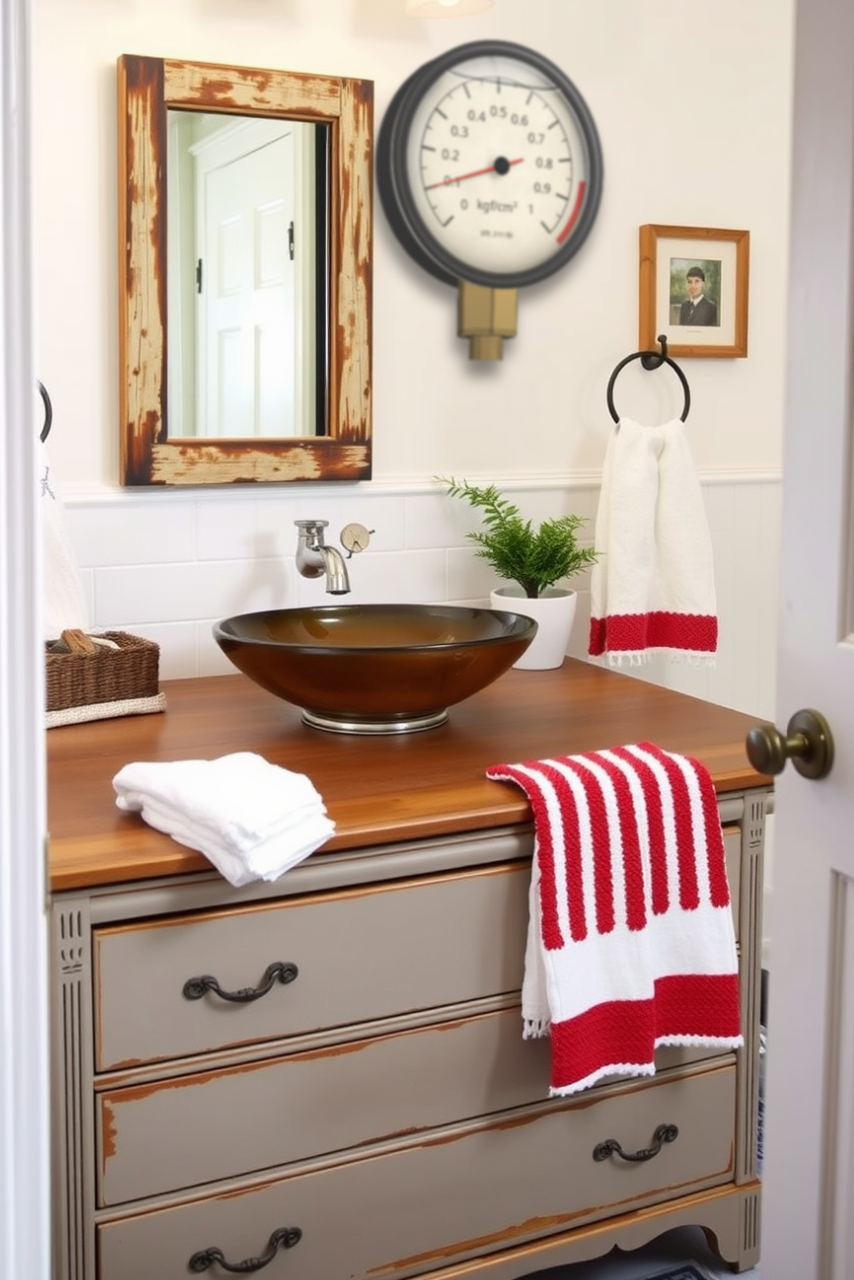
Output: 0.1 kg/cm²
